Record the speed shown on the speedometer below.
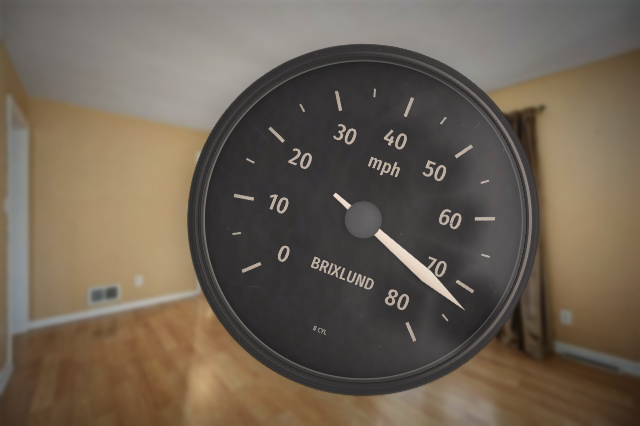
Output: 72.5 mph
